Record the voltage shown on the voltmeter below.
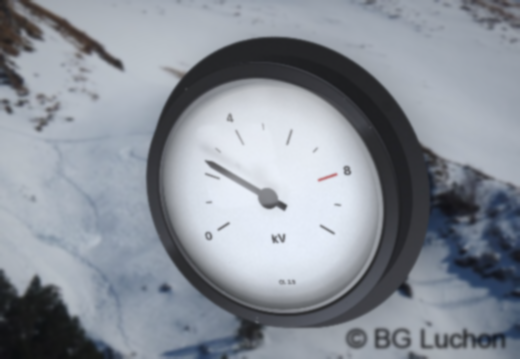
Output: 2.5 kV
